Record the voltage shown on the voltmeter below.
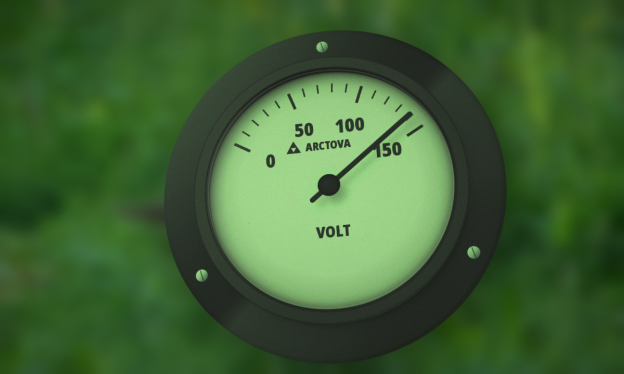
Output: 140 V
